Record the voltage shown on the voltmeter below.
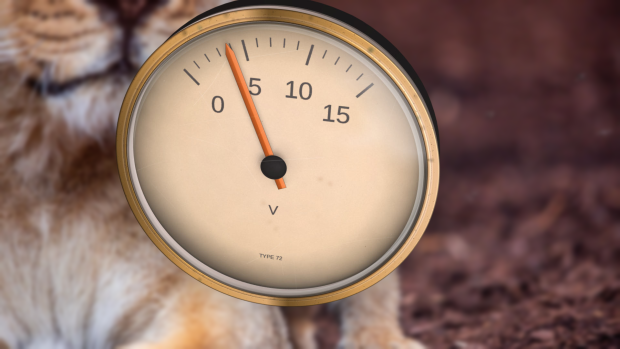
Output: 4 V
